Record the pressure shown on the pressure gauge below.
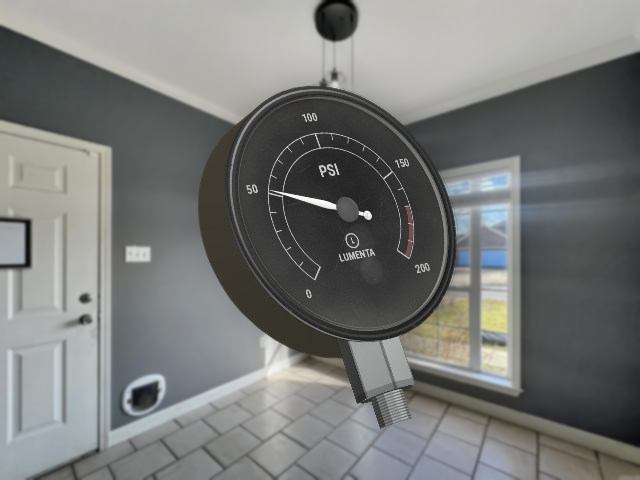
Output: 50 psi
